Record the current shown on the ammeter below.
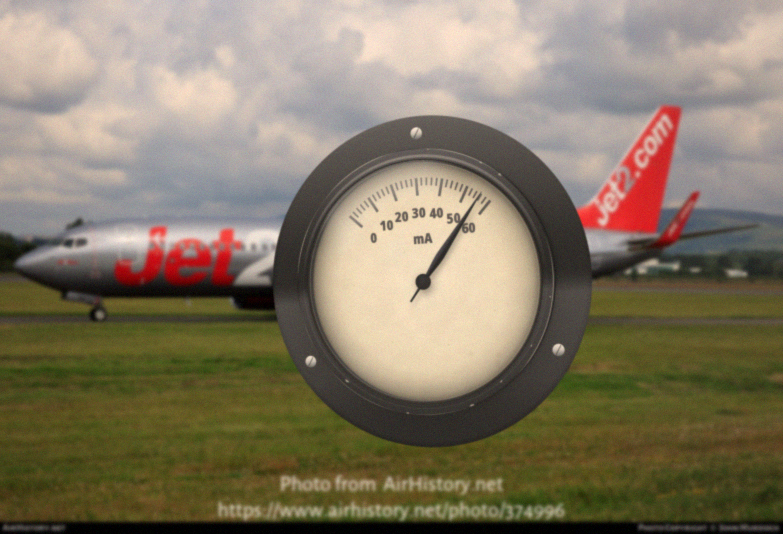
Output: 56 mA
